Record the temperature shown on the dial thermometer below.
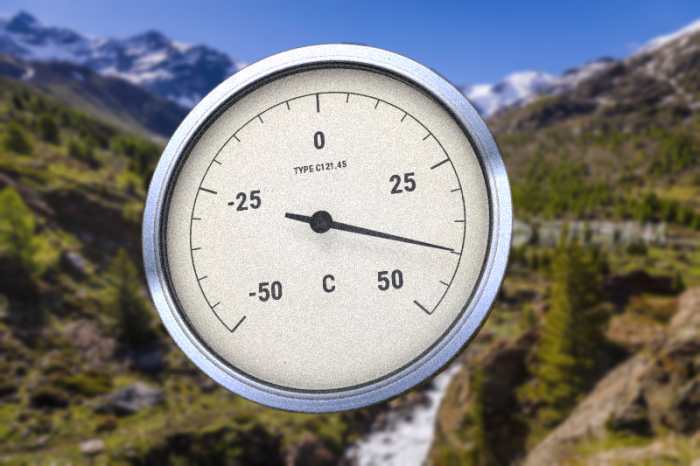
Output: 40 °C
